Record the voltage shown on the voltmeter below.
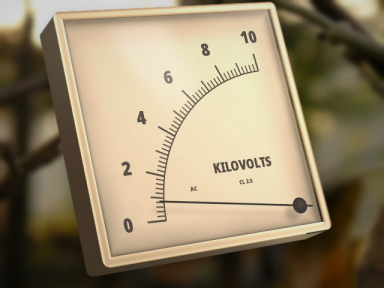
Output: 0.8 kV
